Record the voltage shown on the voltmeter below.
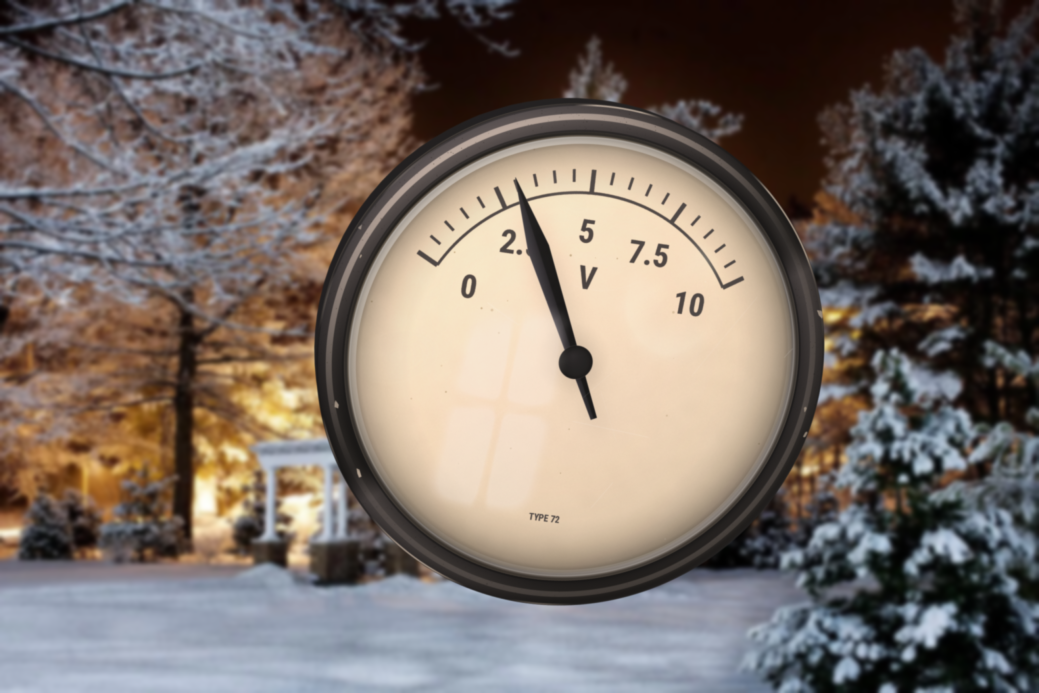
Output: 3 V
